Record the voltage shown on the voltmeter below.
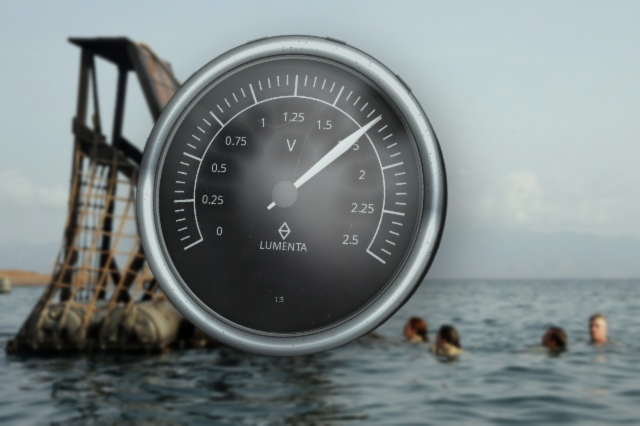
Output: 1.75 V
